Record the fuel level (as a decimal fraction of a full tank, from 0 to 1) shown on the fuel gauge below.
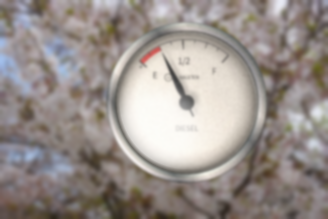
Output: 0.25
